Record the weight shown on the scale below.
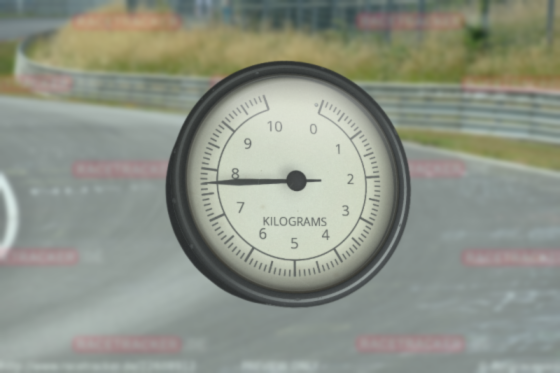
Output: 7.7 kg
